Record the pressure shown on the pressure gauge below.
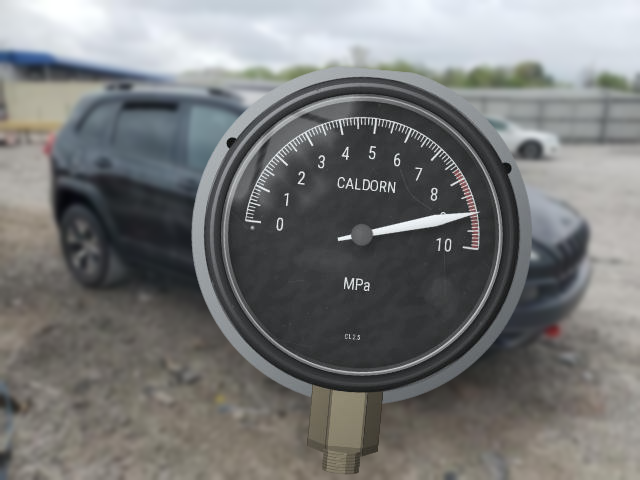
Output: 9 MPa
